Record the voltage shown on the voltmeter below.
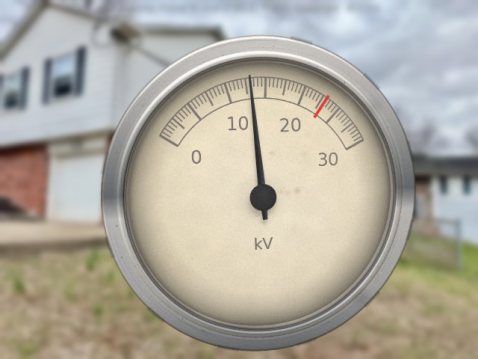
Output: 13 kV
